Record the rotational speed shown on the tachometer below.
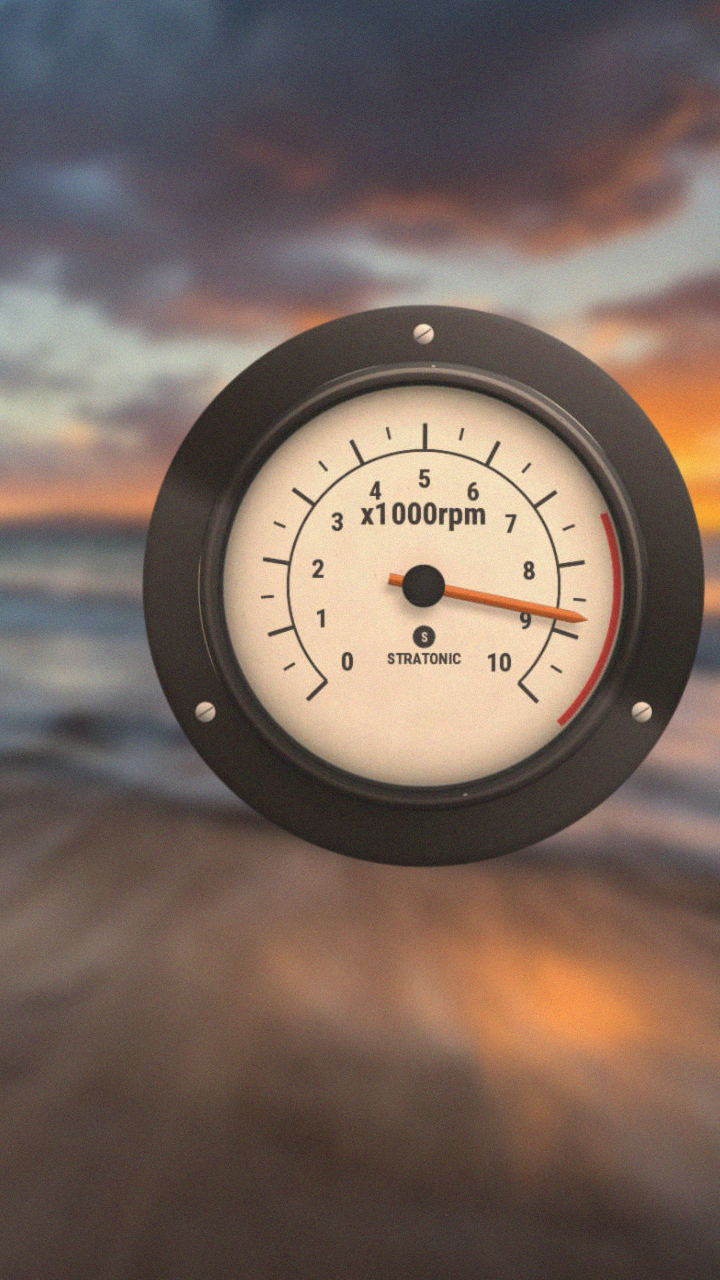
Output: 8750 rpm
